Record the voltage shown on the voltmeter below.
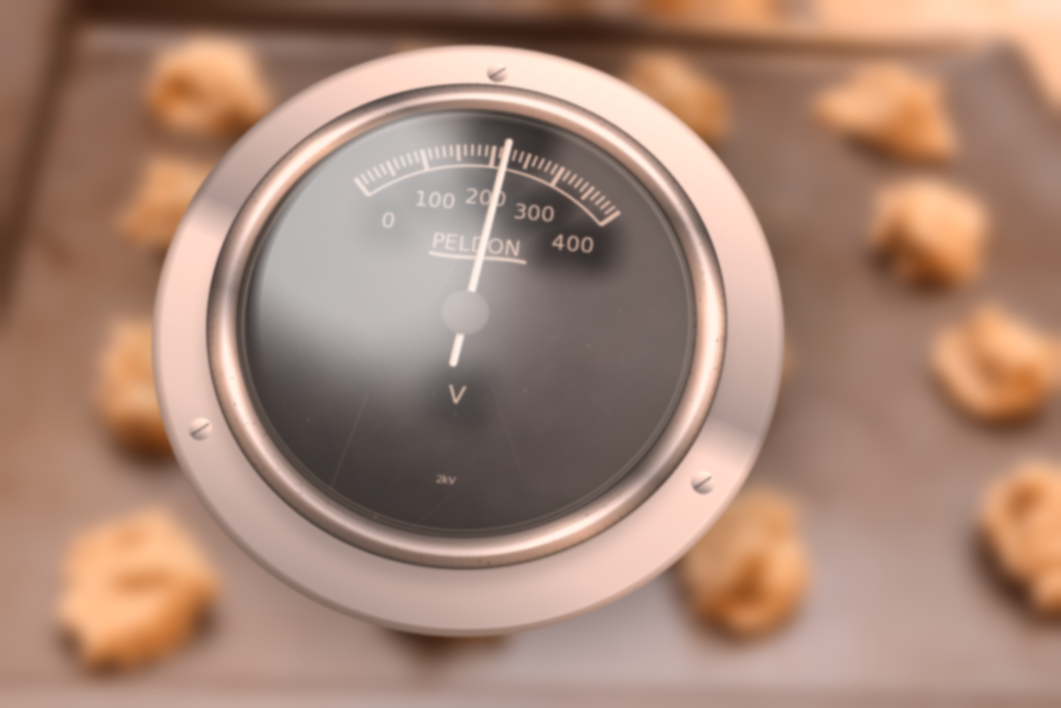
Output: 220 V
